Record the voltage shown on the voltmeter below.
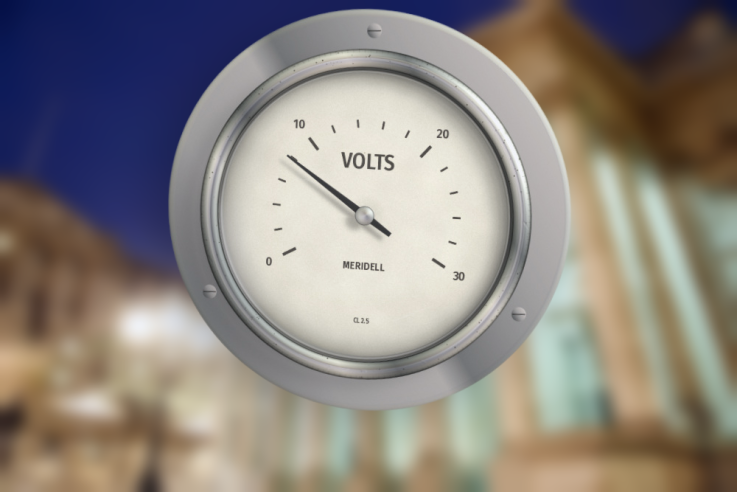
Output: 8 V
